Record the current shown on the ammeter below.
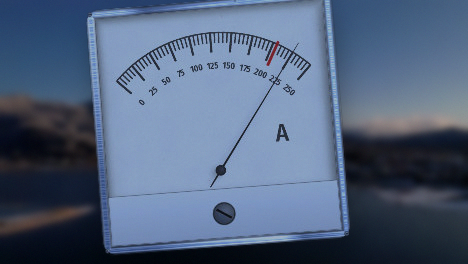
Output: 225 A
